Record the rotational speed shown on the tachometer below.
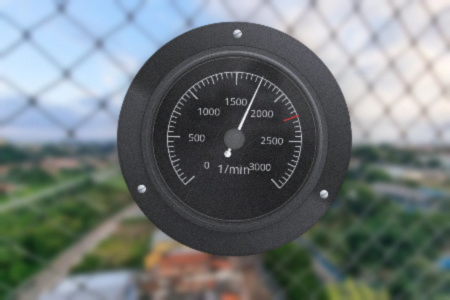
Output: 1750 rpm
